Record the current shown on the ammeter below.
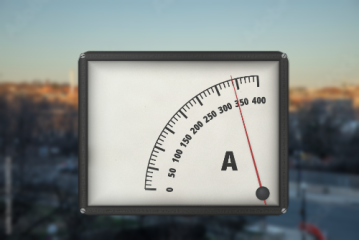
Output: 340 A
